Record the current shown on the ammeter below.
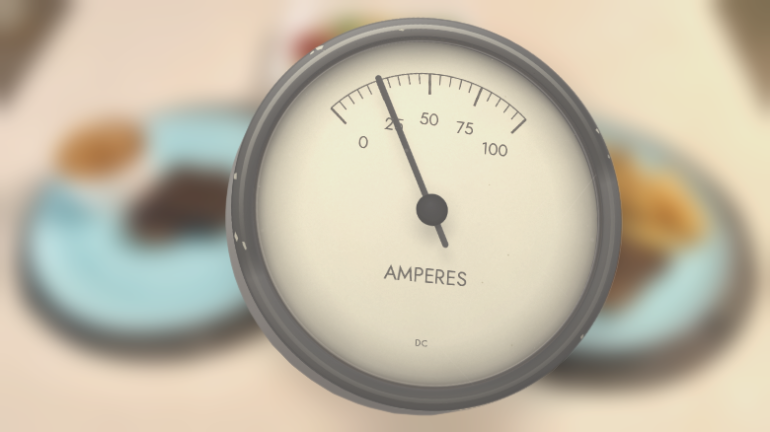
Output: 25 A
